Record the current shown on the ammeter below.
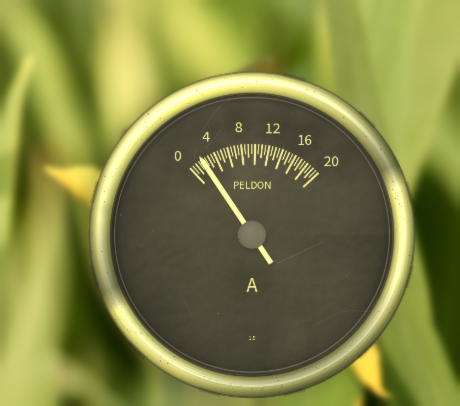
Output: 2 A
